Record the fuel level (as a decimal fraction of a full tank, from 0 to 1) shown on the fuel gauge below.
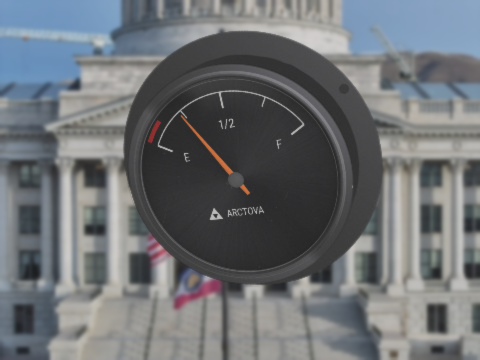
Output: 0.25
